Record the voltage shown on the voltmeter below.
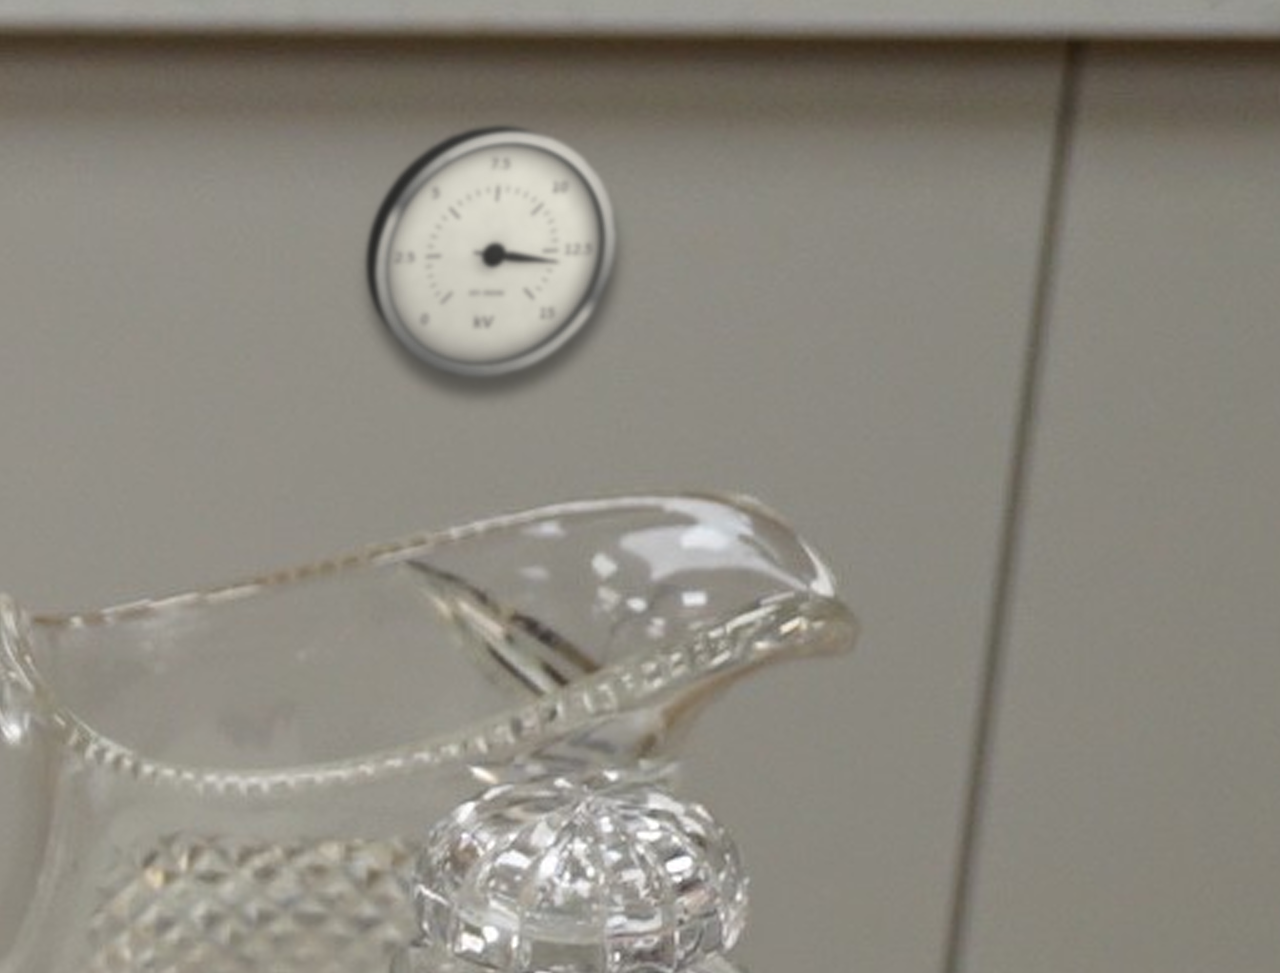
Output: 13 kV
